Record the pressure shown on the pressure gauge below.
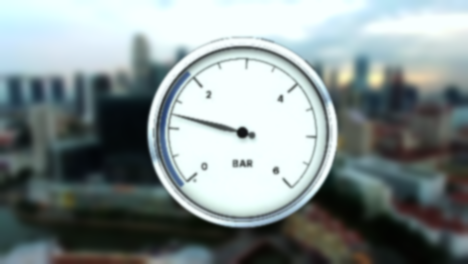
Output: 1.25 bar
